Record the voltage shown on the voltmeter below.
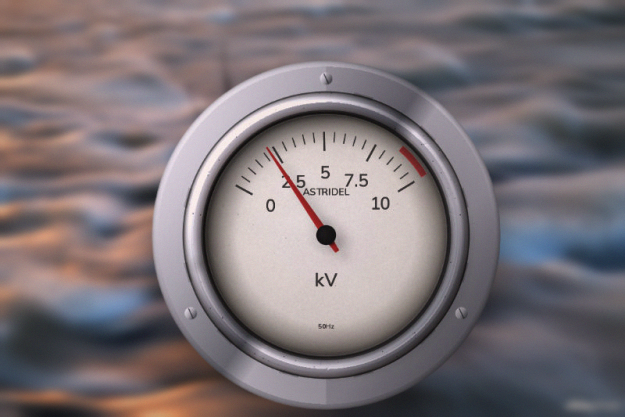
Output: 2.25 kV
